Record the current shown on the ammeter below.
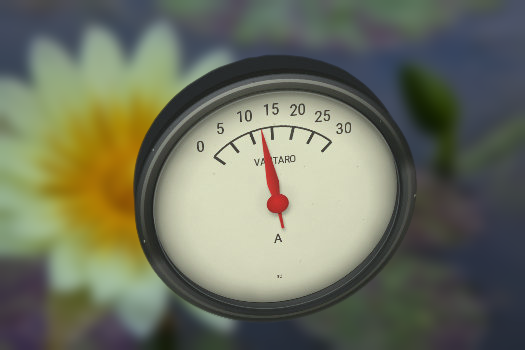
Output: 12.5 A
